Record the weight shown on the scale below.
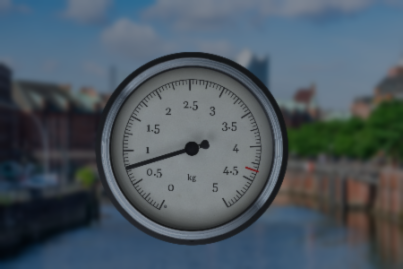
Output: 0.75 kg
